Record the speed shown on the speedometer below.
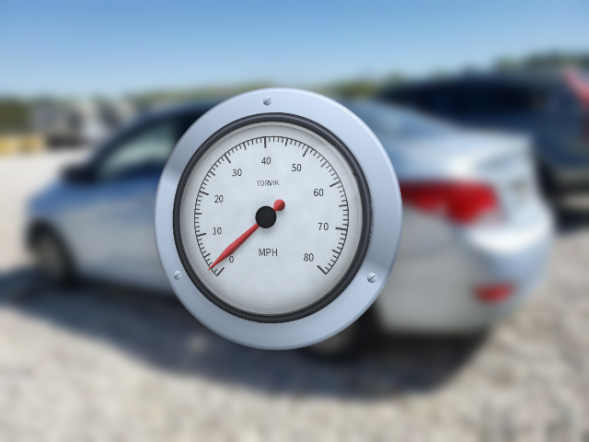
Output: 2 mph
